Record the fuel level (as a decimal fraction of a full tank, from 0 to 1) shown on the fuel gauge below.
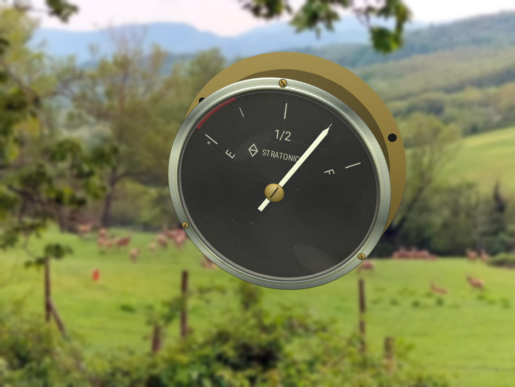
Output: 0.75
